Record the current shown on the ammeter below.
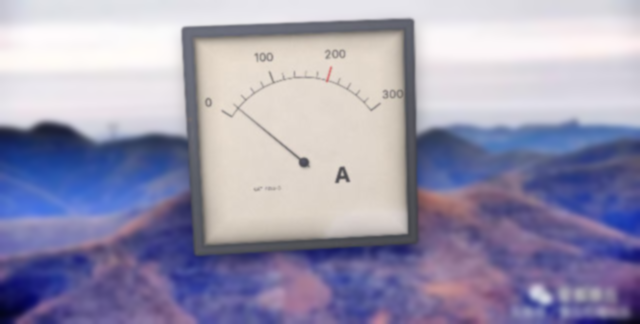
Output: 20 A
